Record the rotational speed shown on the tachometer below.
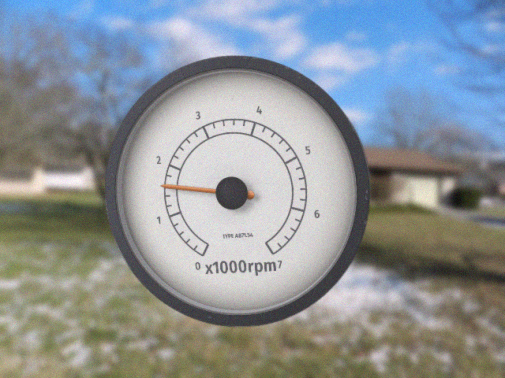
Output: 1600 rpm
